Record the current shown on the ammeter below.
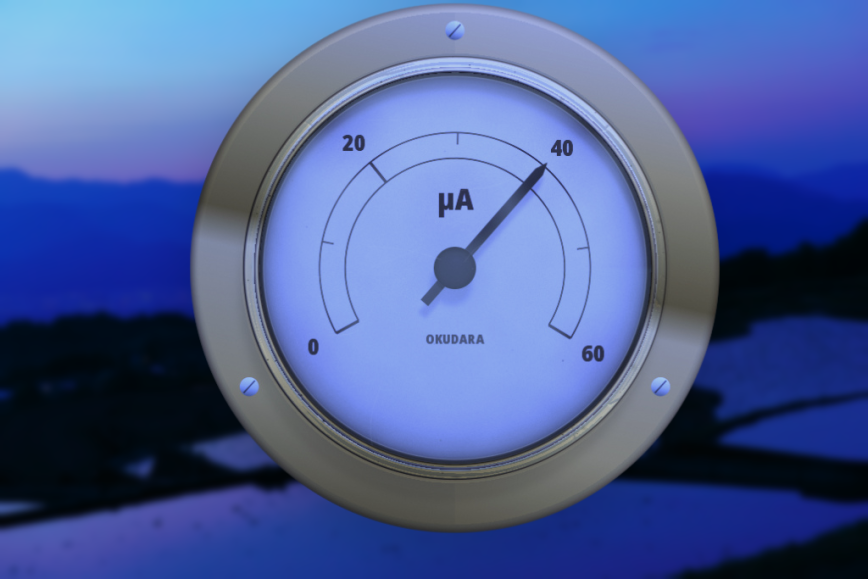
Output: 40 µA
